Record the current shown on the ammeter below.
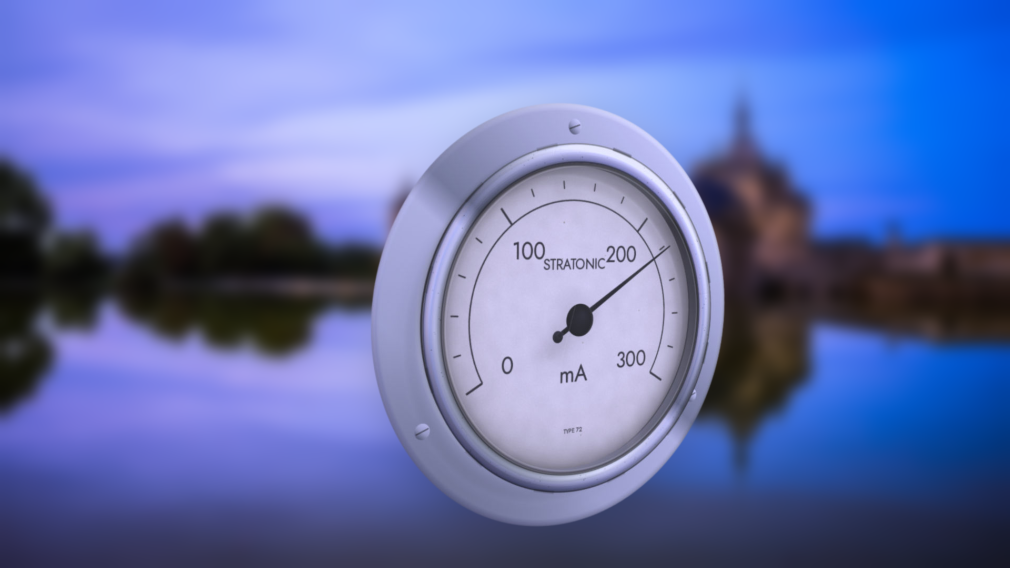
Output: 220 mA
